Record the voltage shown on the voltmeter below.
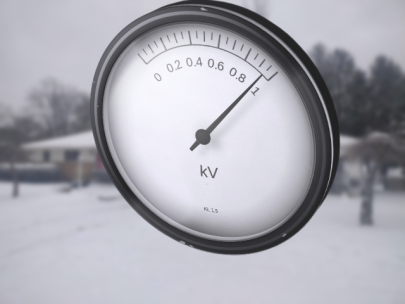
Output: 0.95 kV
